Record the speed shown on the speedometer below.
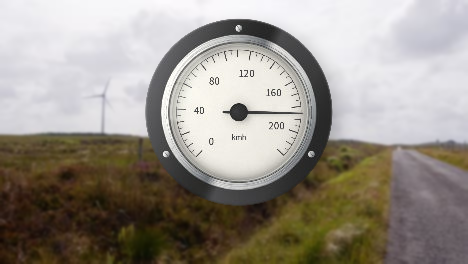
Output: 185 km/h
